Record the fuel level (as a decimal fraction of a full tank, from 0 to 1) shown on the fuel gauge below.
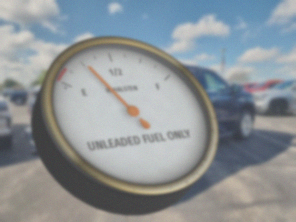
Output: 0.25
